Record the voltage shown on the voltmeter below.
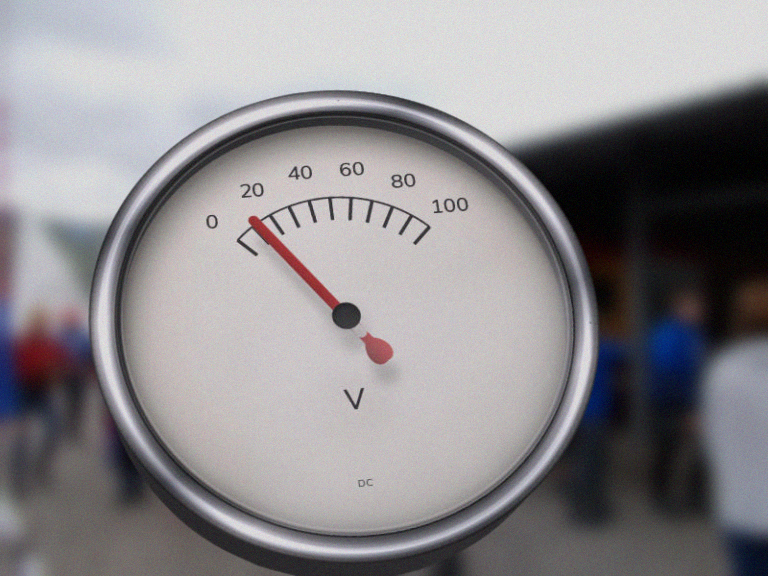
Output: 10 V
